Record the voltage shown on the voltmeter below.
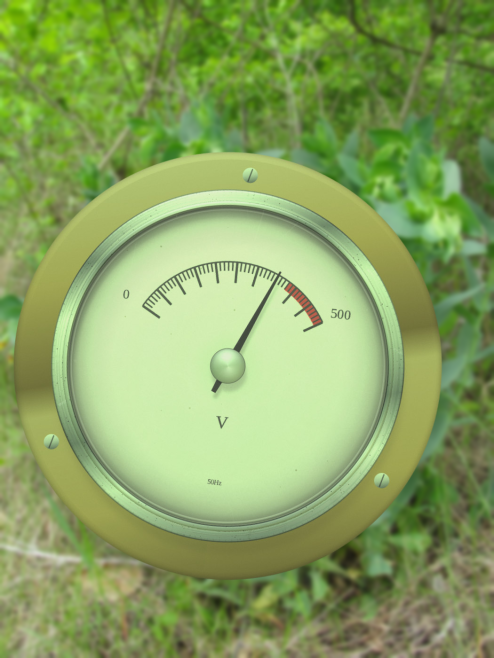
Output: 350 V
